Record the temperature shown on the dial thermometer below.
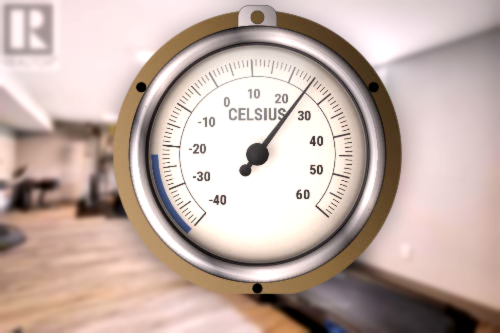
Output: 25 °C
